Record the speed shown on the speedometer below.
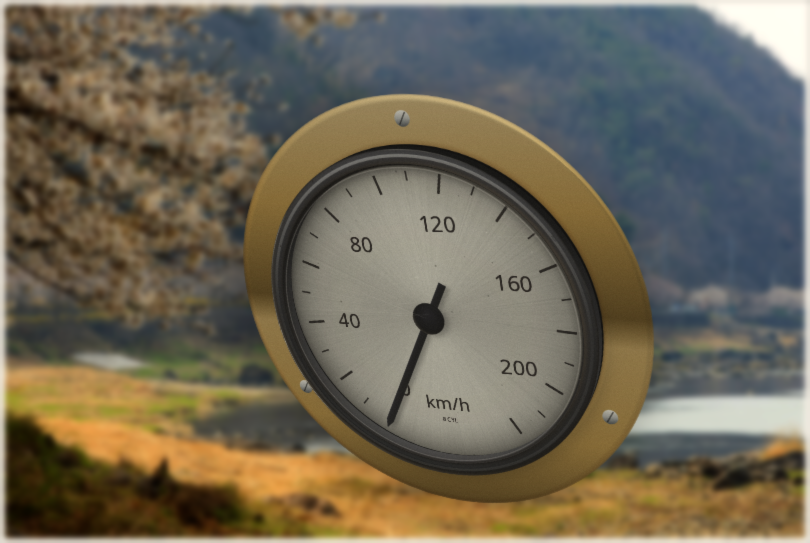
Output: 0 km/h
